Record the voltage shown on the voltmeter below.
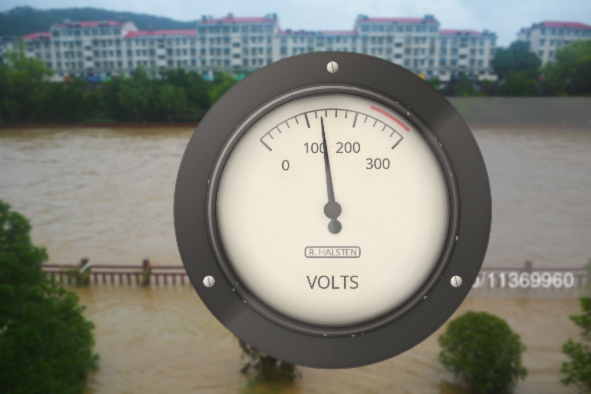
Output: 130 V
